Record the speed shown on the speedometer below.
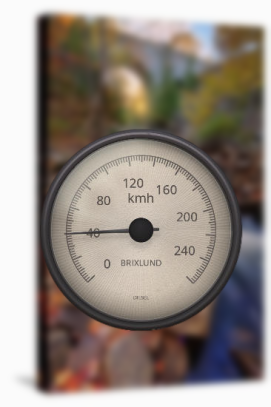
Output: 40 km/h
